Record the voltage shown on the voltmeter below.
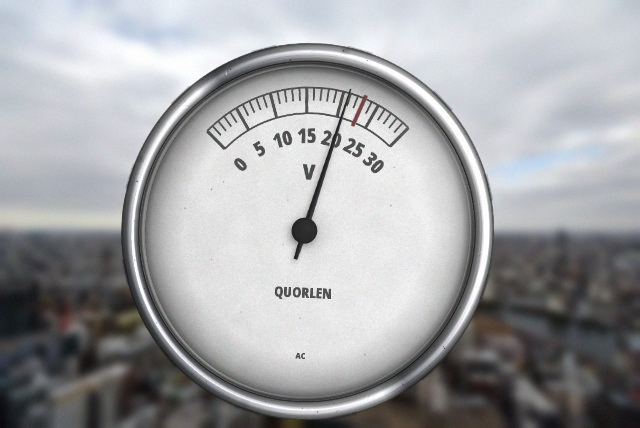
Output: 21 V
